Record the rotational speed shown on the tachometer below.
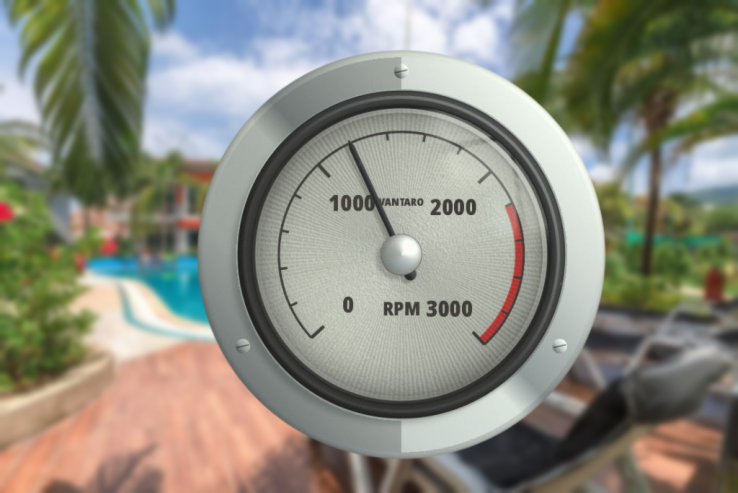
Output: 1200 rpm
